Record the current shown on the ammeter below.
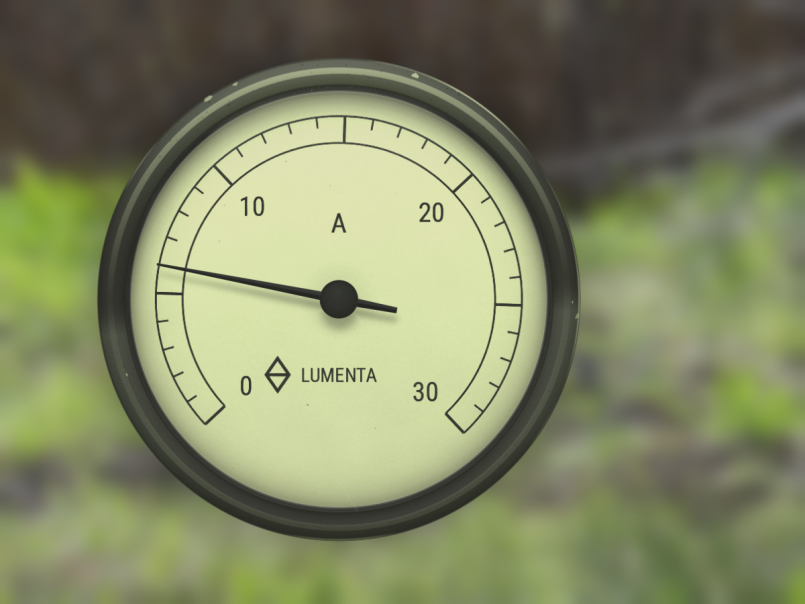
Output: 6 A
